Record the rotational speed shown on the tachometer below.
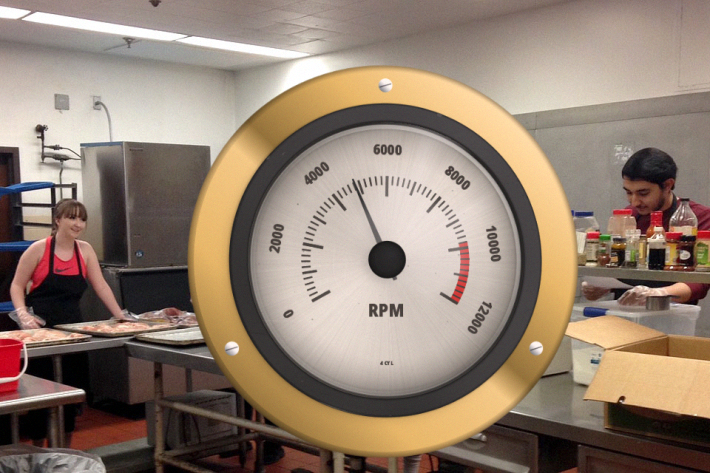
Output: 4800 rpm
